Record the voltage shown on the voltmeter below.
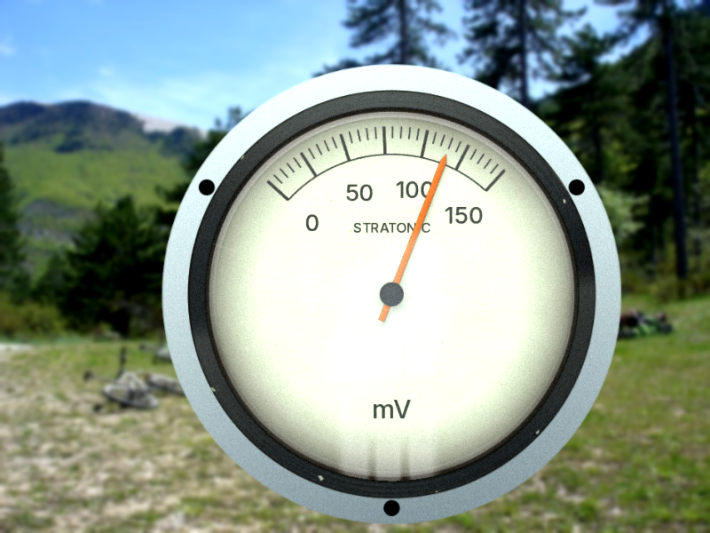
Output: 115 mV
